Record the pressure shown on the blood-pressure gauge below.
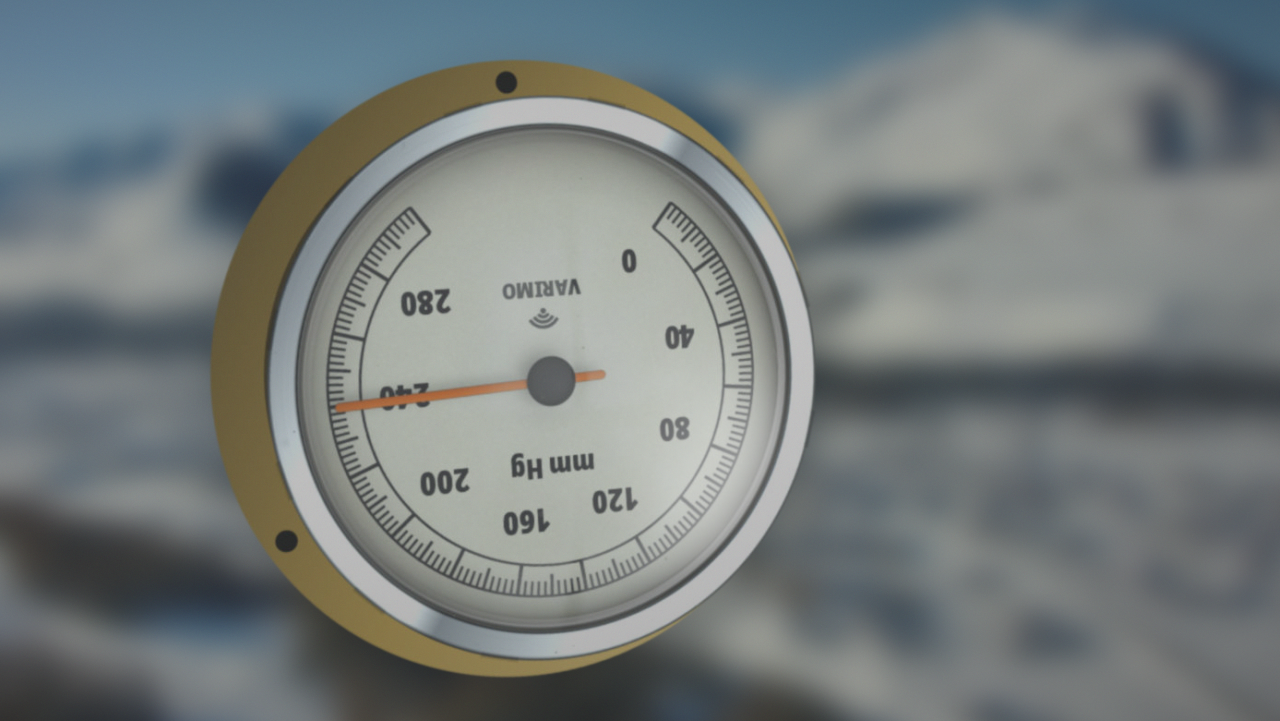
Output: 240 mmHg
